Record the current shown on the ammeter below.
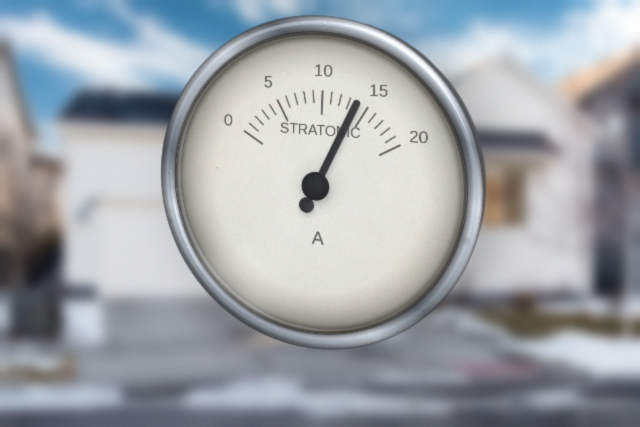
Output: 14 A
